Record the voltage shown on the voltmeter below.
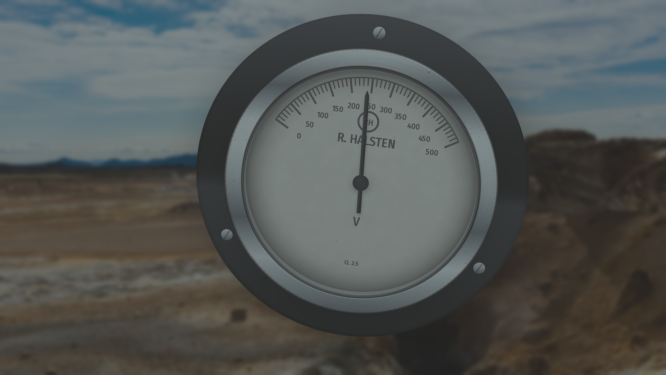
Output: 240 V
